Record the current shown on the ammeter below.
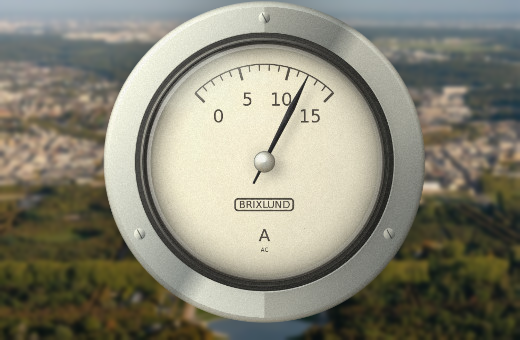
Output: 12 A
